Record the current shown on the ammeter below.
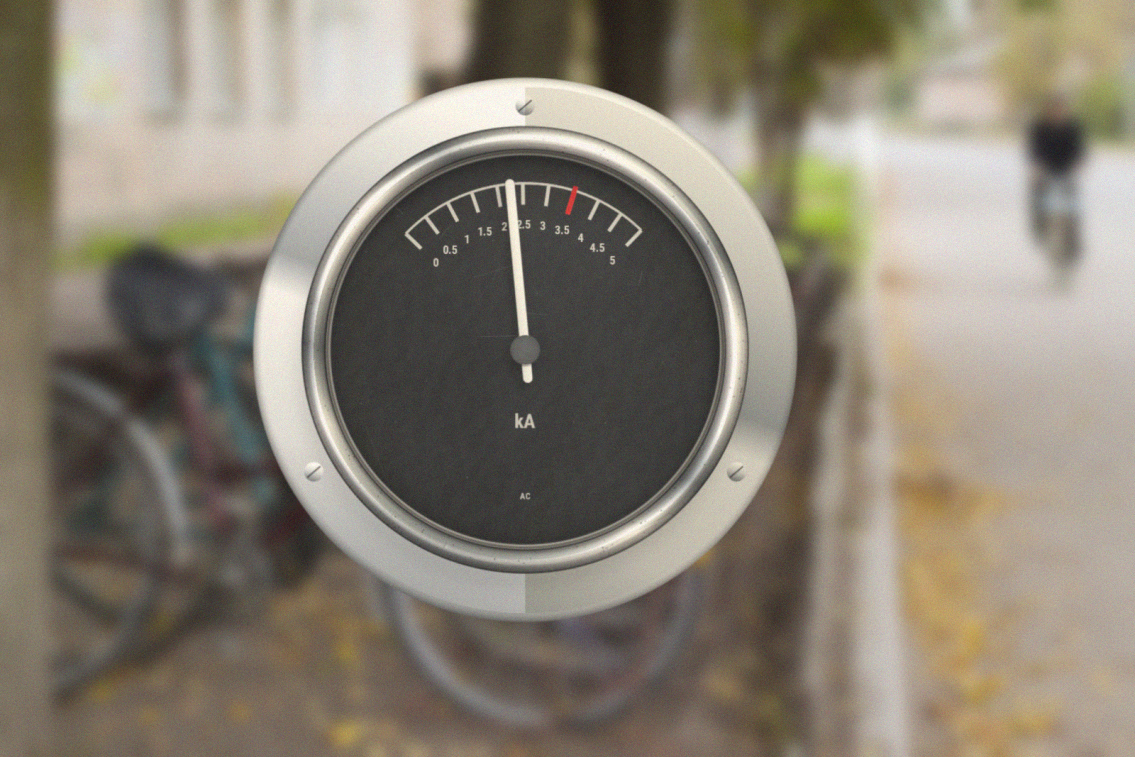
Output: 2.25 kA
